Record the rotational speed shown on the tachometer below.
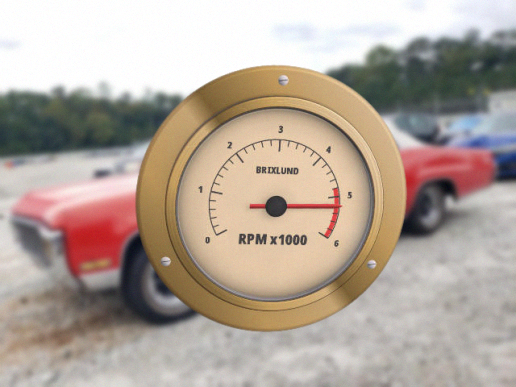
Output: 5200 rpm
